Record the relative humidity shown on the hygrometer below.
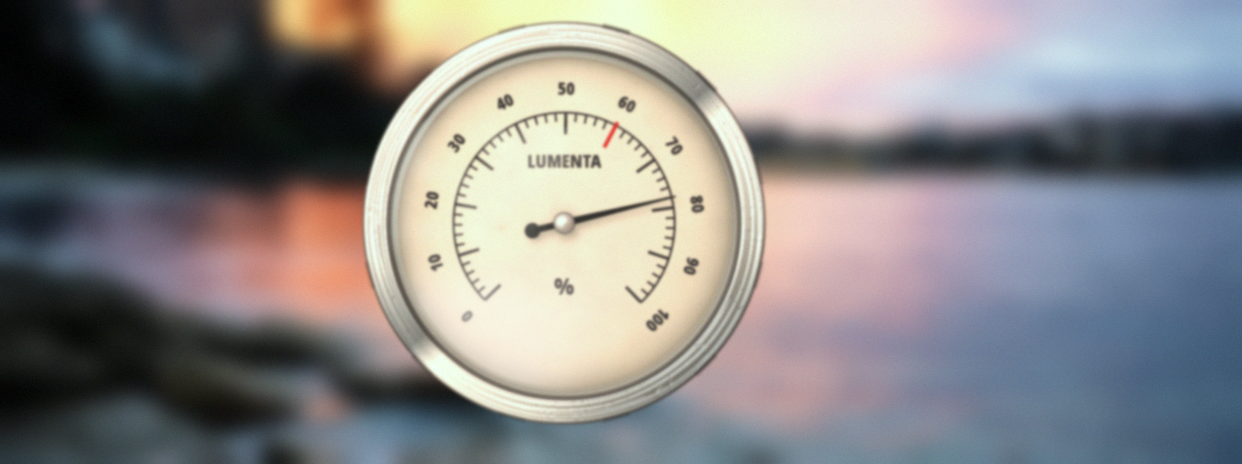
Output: 78 %
